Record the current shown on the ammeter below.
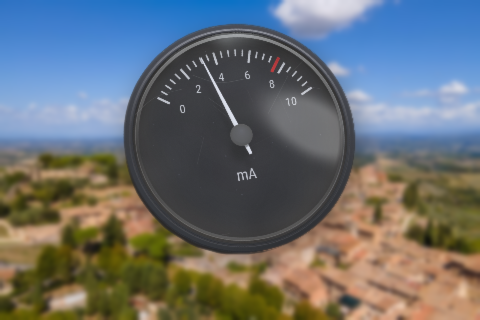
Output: 3.2 mA
